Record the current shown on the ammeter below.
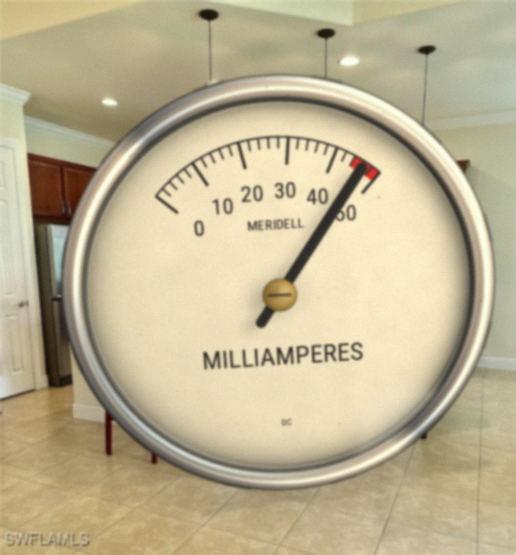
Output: 46 mA
